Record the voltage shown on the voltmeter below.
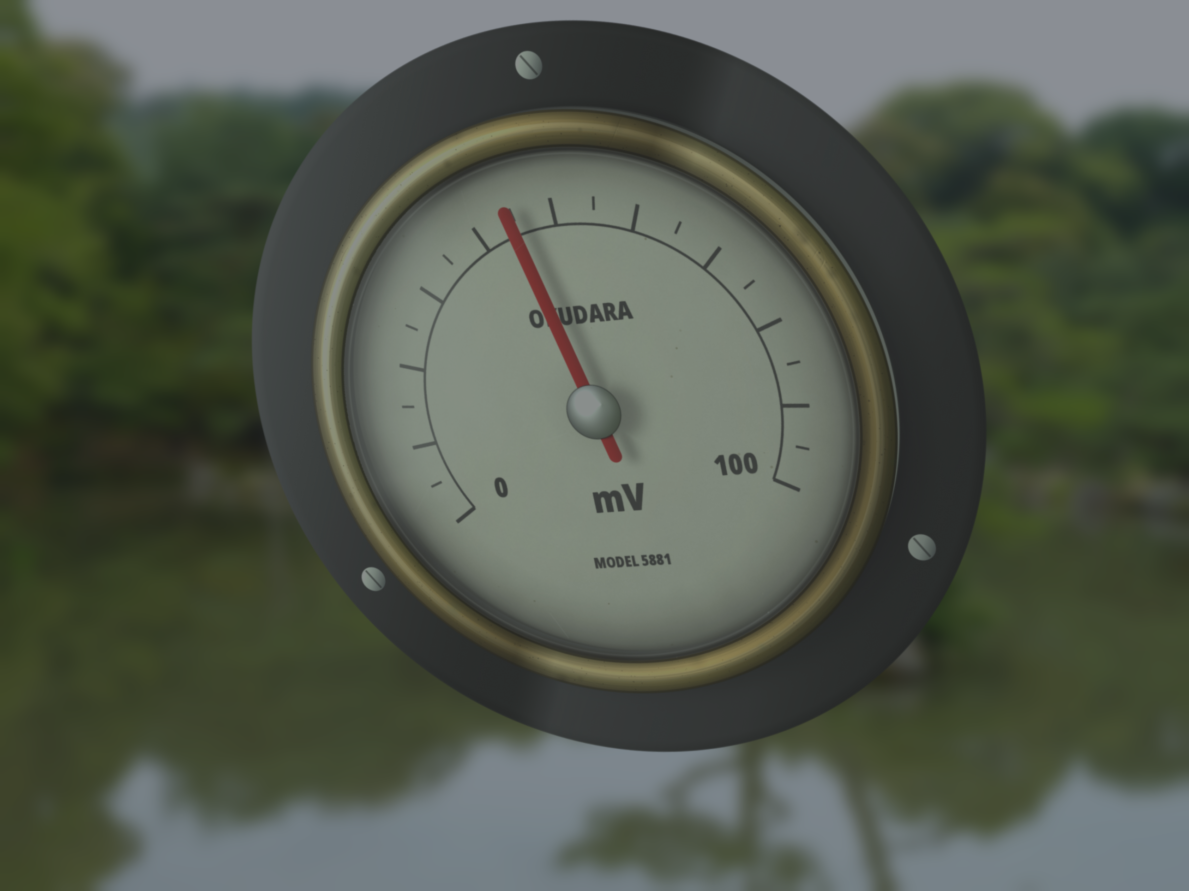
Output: 45 mV
